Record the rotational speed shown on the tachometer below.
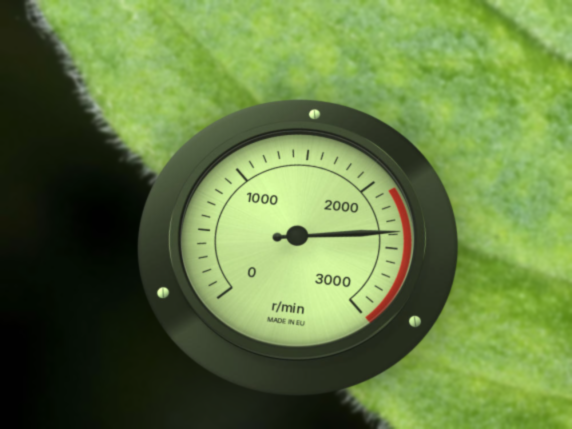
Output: 2400 rpm
